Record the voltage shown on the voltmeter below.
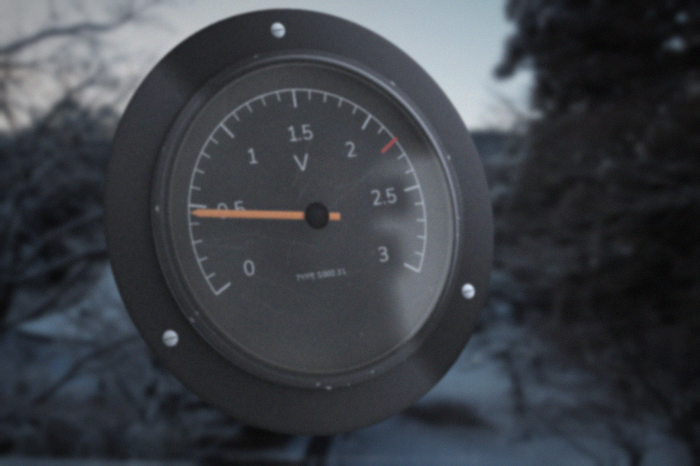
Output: 0.45 V
